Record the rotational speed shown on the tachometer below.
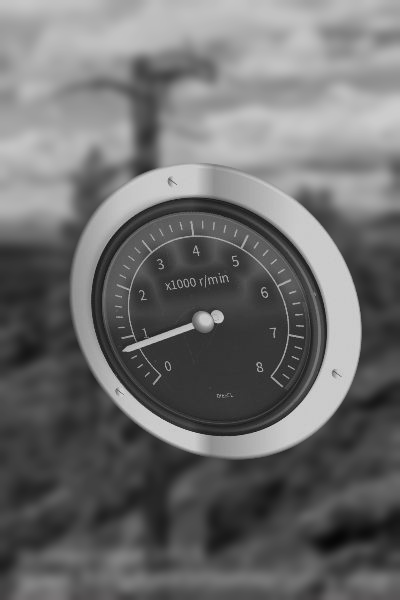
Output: 800 rpm
